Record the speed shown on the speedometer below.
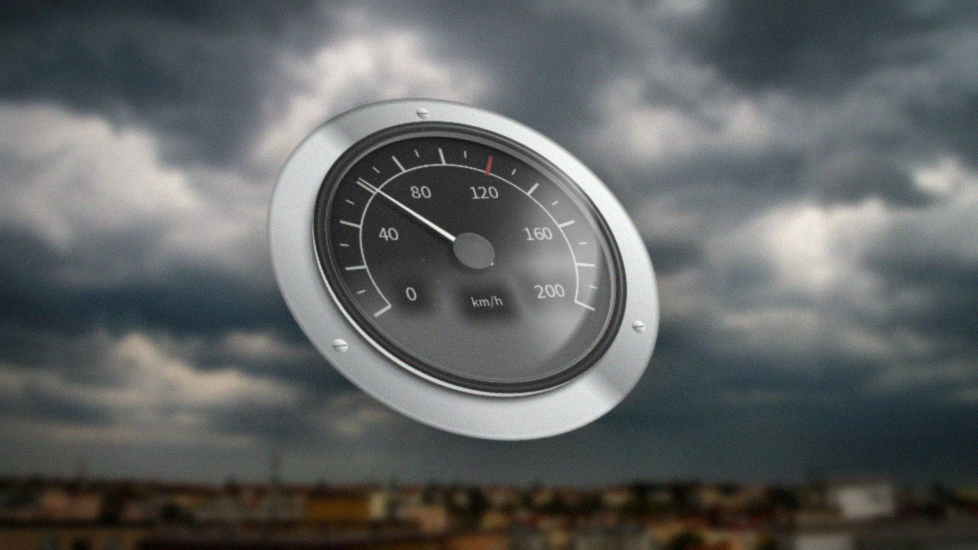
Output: 60 km/h
